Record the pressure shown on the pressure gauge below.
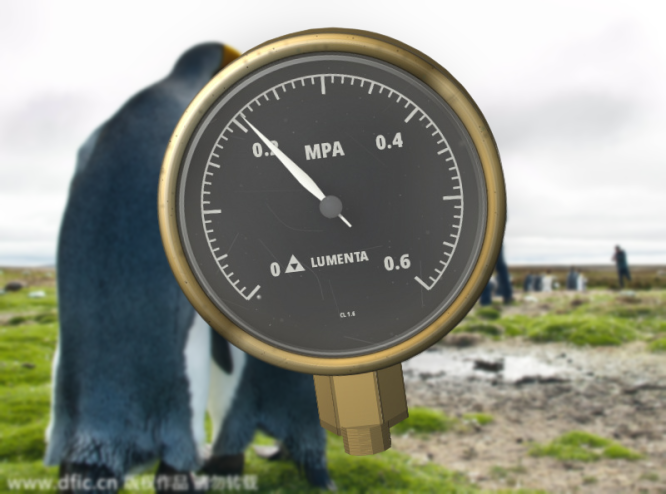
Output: 0.21 MPa
